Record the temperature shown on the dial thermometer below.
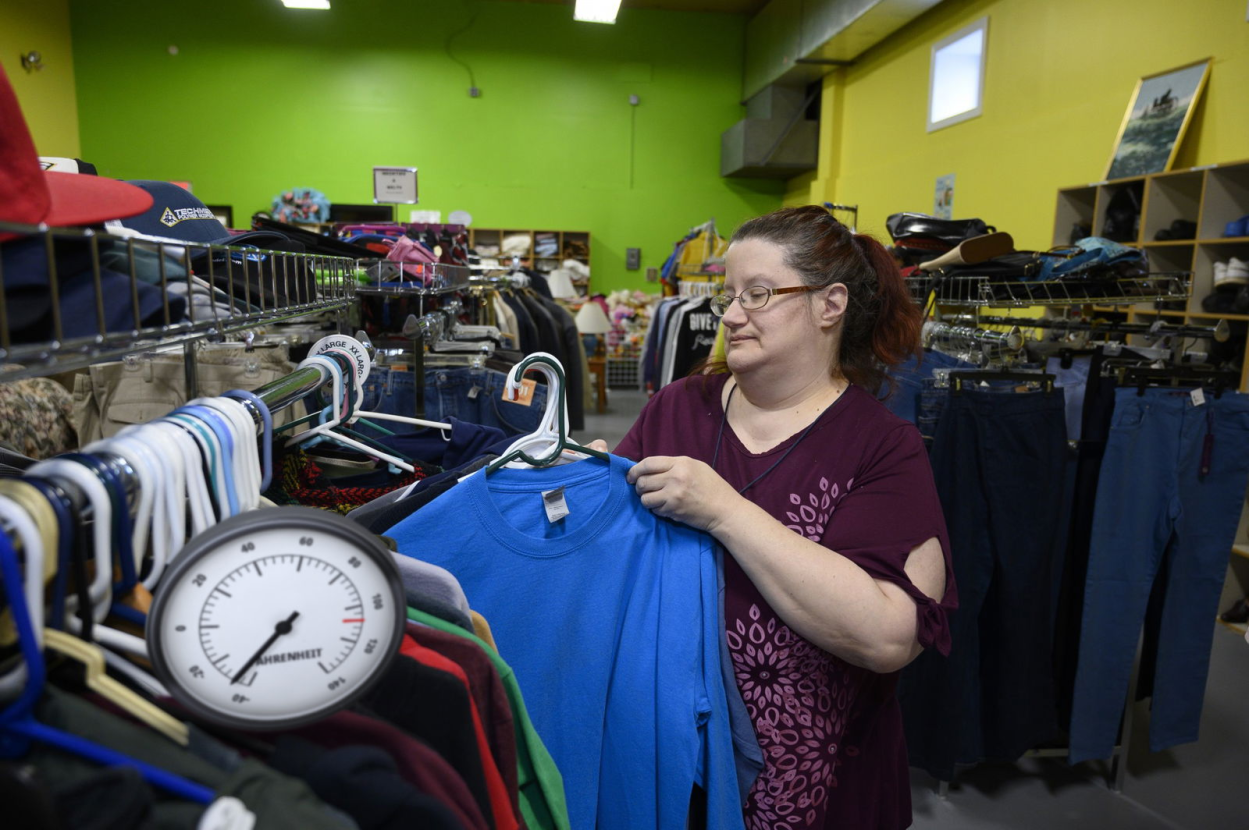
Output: -32 °F
